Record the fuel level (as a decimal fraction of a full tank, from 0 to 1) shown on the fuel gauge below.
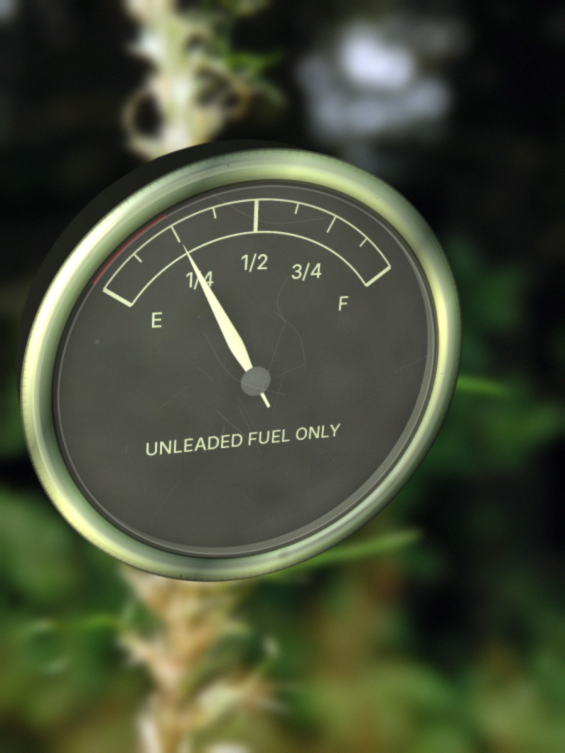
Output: 0.25
